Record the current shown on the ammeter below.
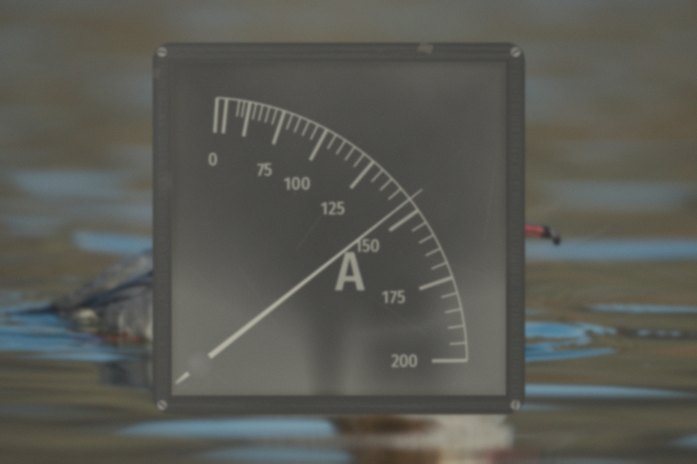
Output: 145 A
